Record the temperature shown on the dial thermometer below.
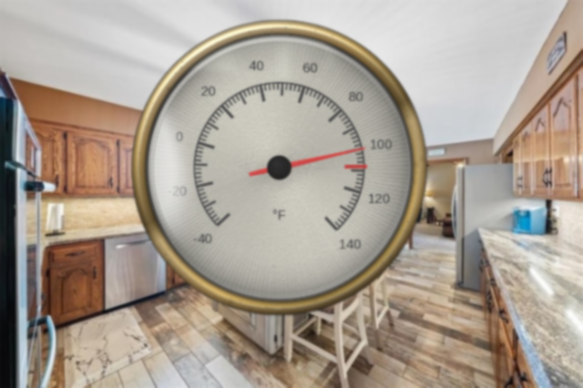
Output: 100 °F
